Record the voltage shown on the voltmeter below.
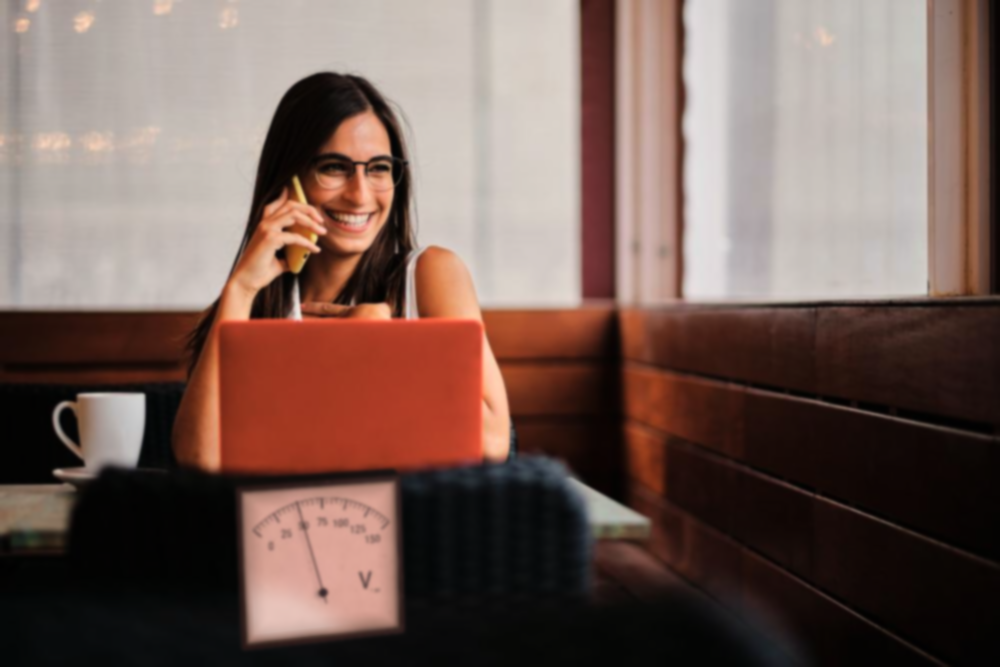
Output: 50 V
